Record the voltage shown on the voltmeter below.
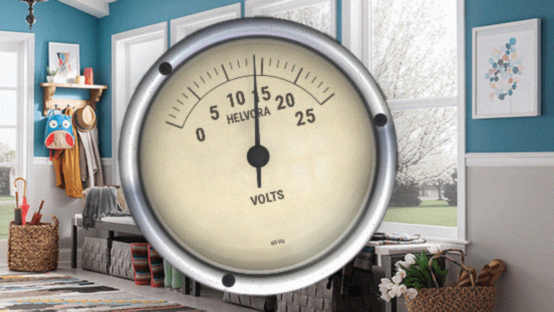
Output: 14 V
